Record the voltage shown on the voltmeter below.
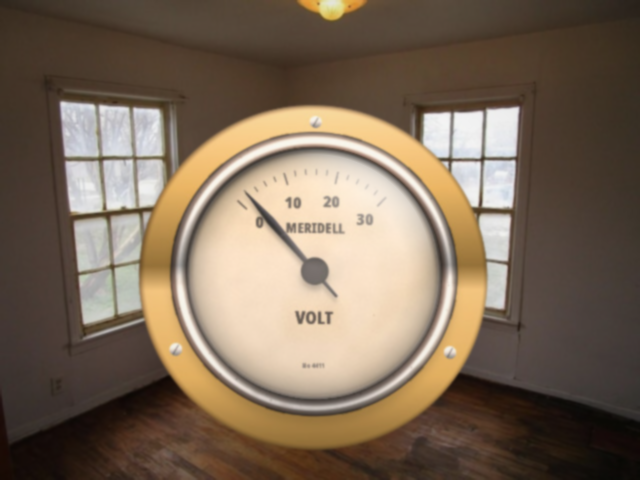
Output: 2 V
